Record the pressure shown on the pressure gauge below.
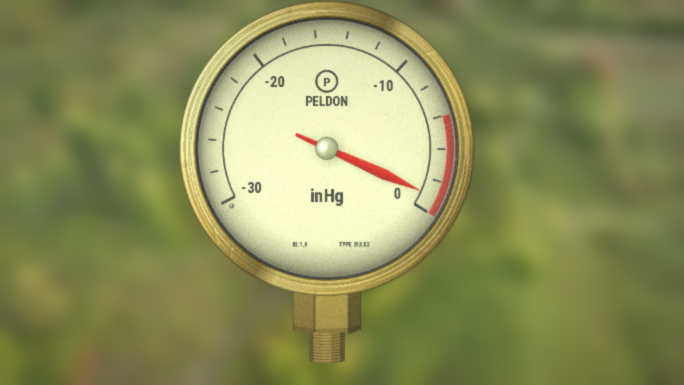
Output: -1 inHg
